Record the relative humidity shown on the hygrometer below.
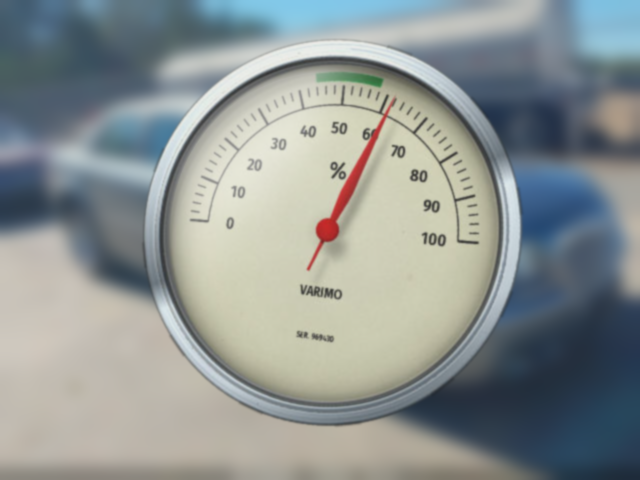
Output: 62 %
